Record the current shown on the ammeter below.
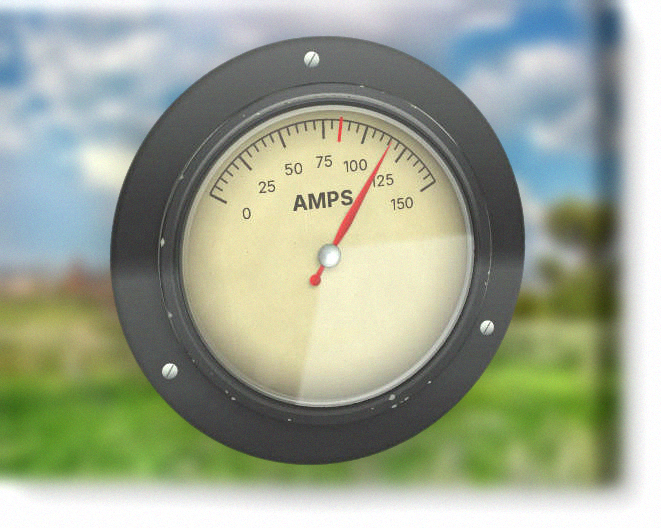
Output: 115 A
